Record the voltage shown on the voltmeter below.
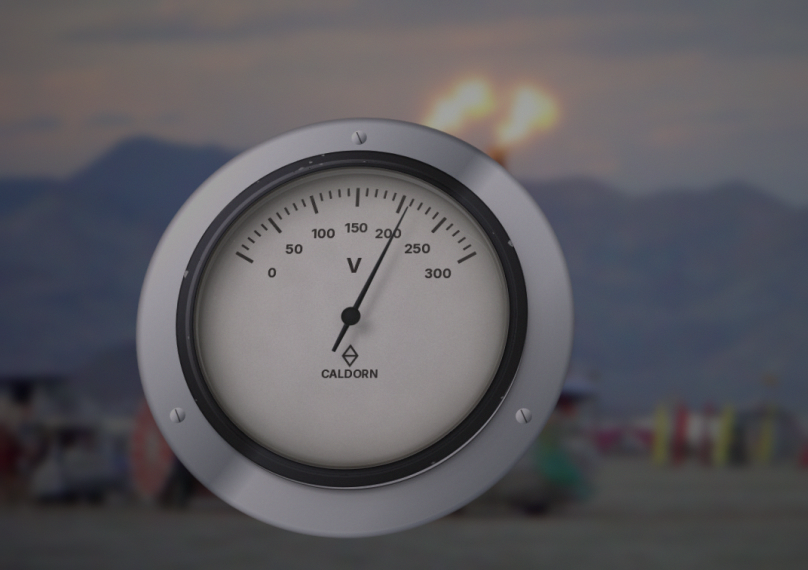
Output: 210 V
